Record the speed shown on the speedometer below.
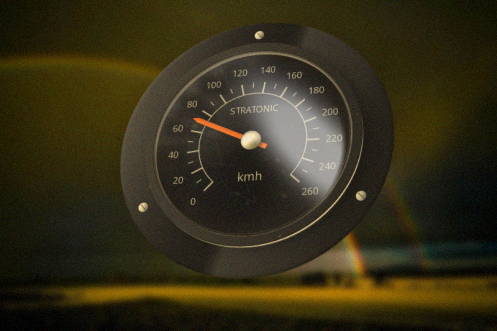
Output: 70 km/h
